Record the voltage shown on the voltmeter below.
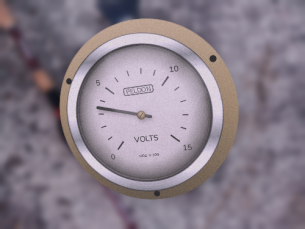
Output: 3.5 V
